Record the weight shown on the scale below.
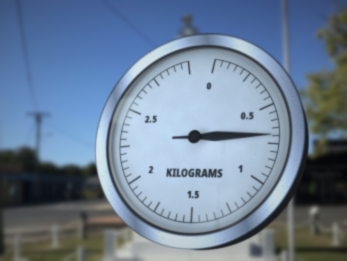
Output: 0.7 kg
